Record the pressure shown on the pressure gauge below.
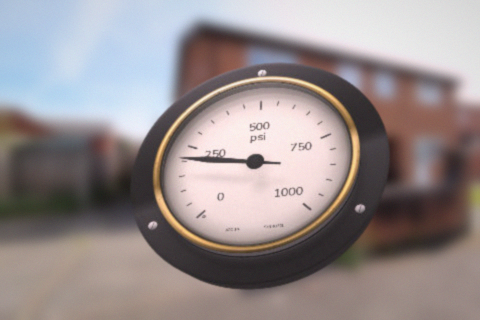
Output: 200 psi
